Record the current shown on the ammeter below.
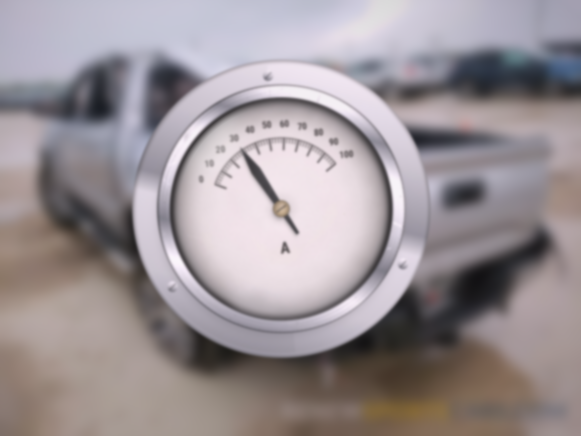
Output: 30 A
